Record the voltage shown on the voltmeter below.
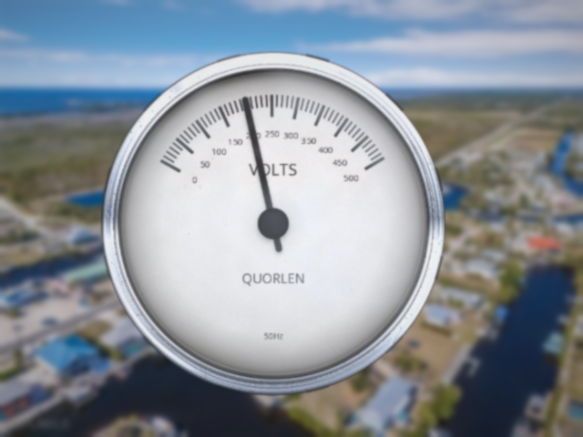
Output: 200 V
